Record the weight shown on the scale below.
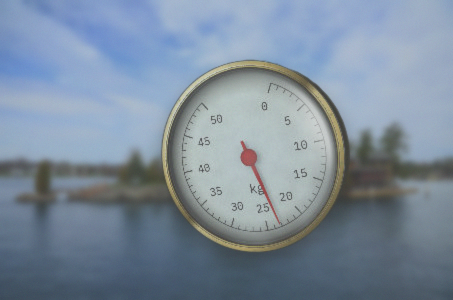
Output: 23 kg
